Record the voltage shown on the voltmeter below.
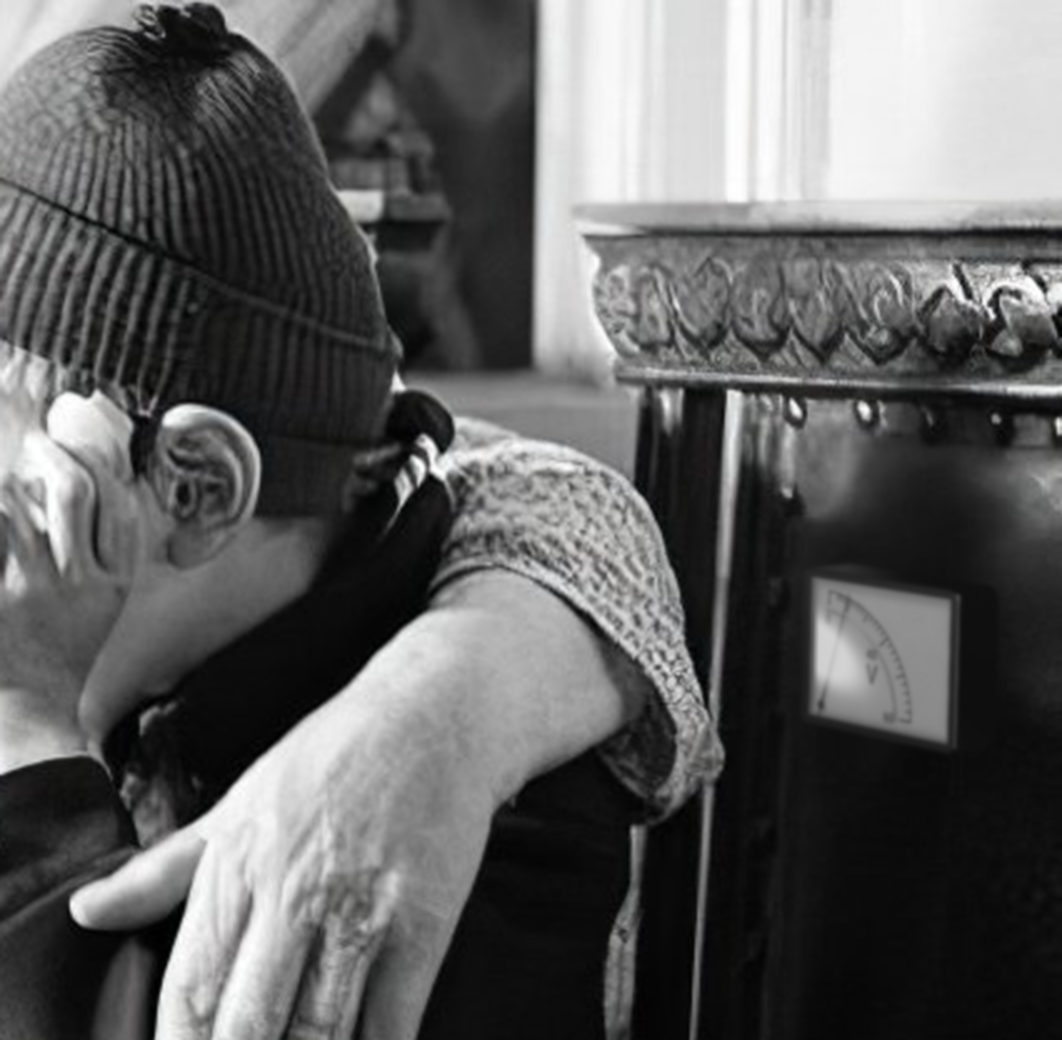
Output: 20 V
